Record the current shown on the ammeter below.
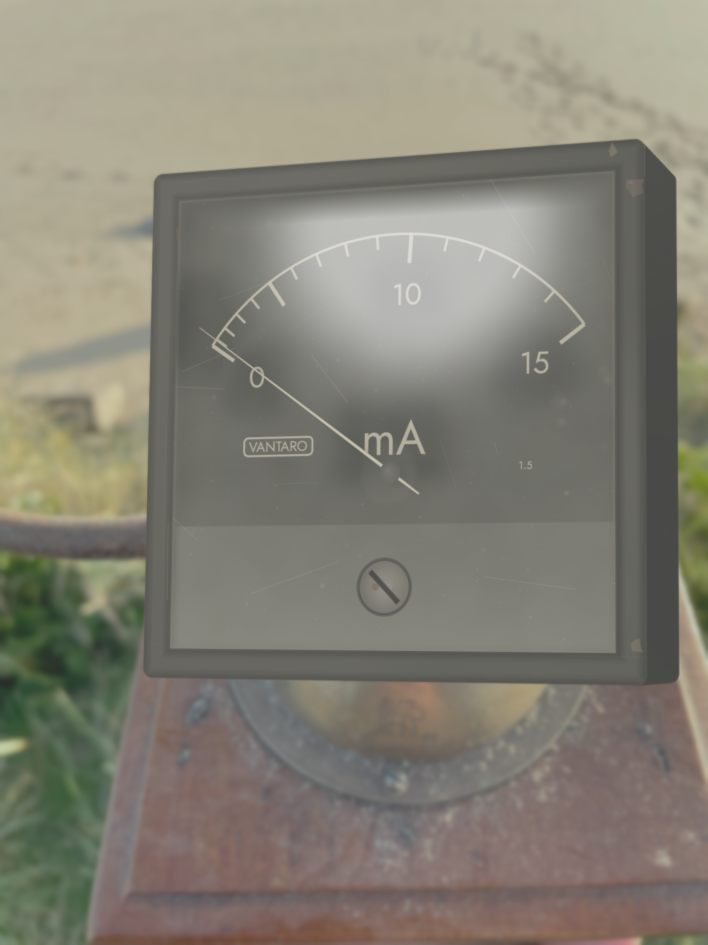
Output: 1 mA
